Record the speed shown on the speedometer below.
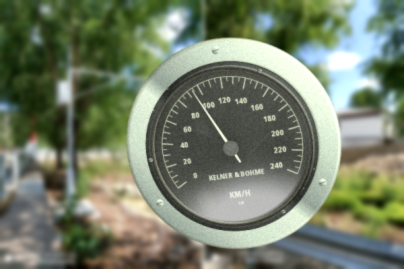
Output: 95 km/h
